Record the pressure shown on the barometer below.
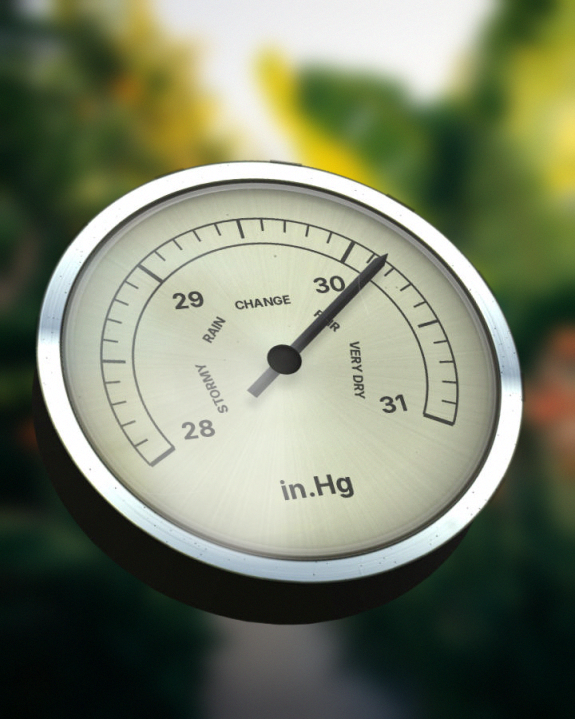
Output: 30.15 inHg
